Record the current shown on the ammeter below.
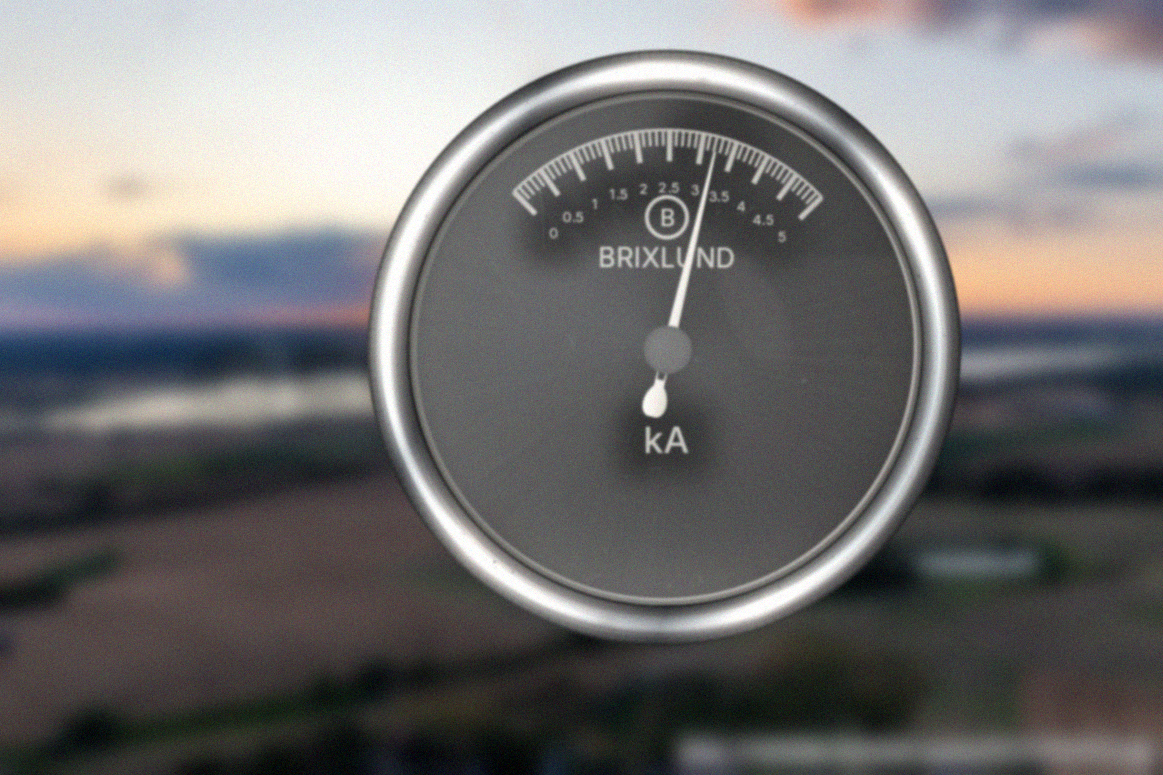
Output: 3.2 kA
